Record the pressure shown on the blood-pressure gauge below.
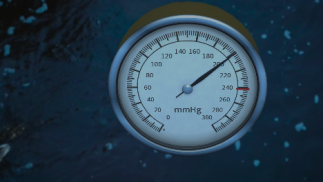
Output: 200 mmHg
